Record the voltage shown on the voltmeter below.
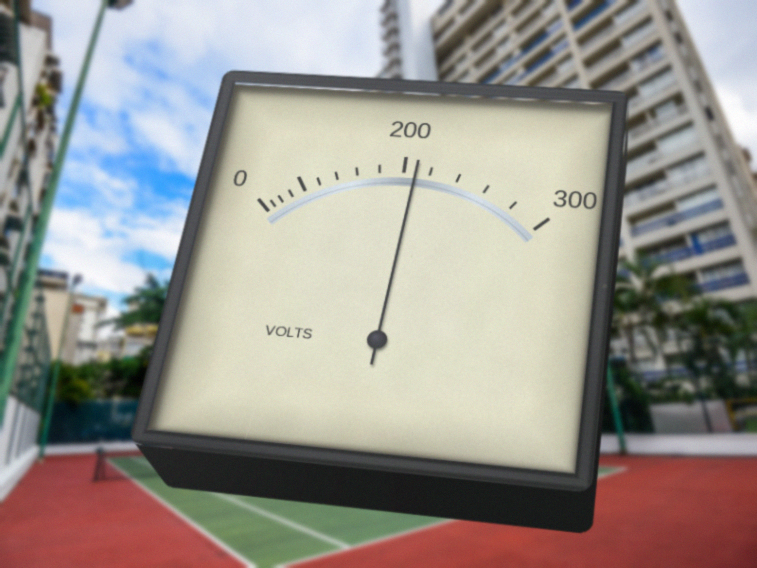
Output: 210 V
